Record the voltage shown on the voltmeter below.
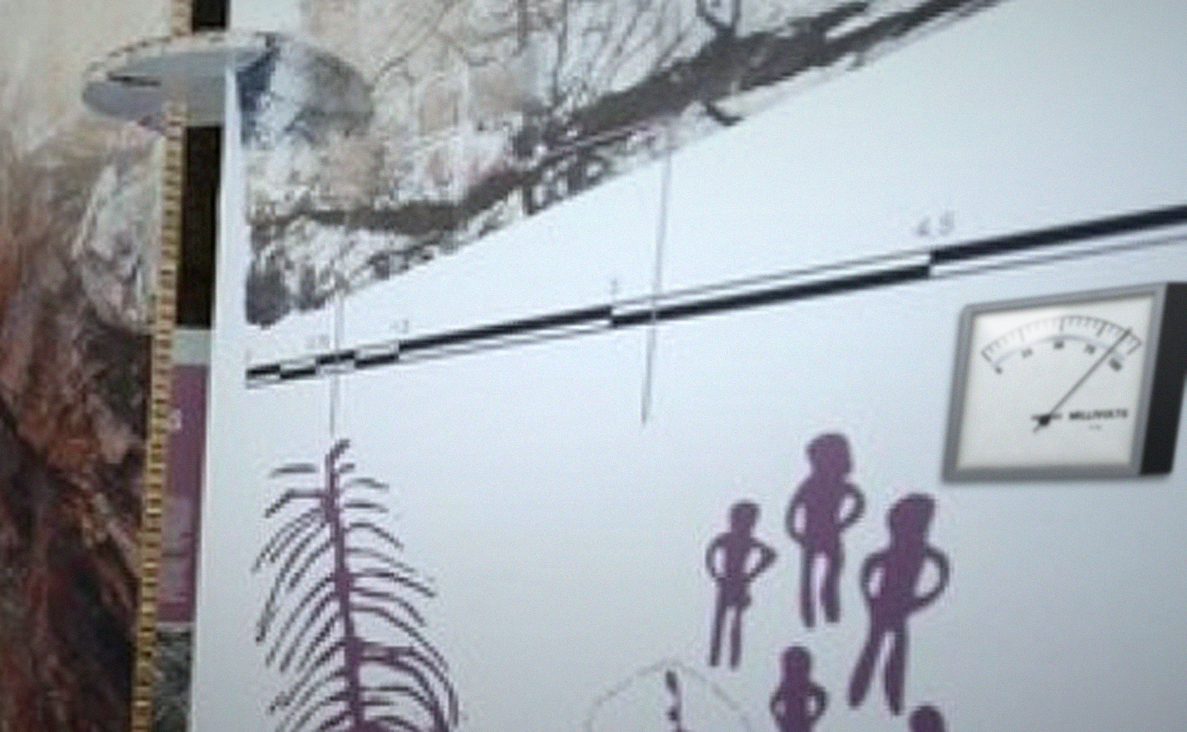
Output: 90 mV
